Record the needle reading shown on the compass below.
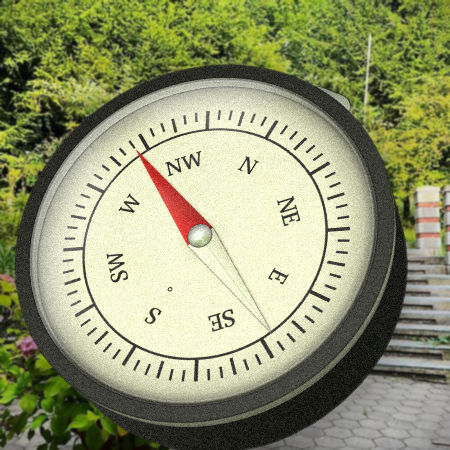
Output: 295 °
